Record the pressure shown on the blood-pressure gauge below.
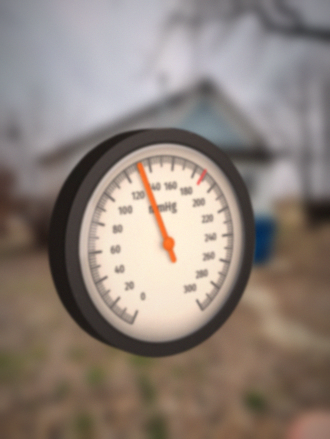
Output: 130 mmHg
